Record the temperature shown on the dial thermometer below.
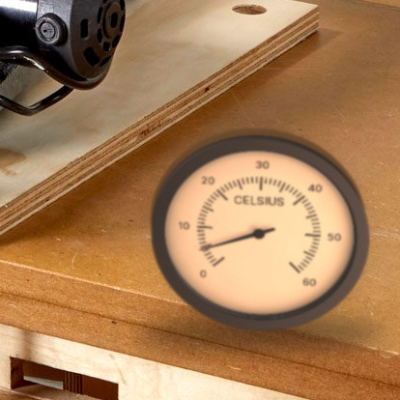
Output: 5 °C
